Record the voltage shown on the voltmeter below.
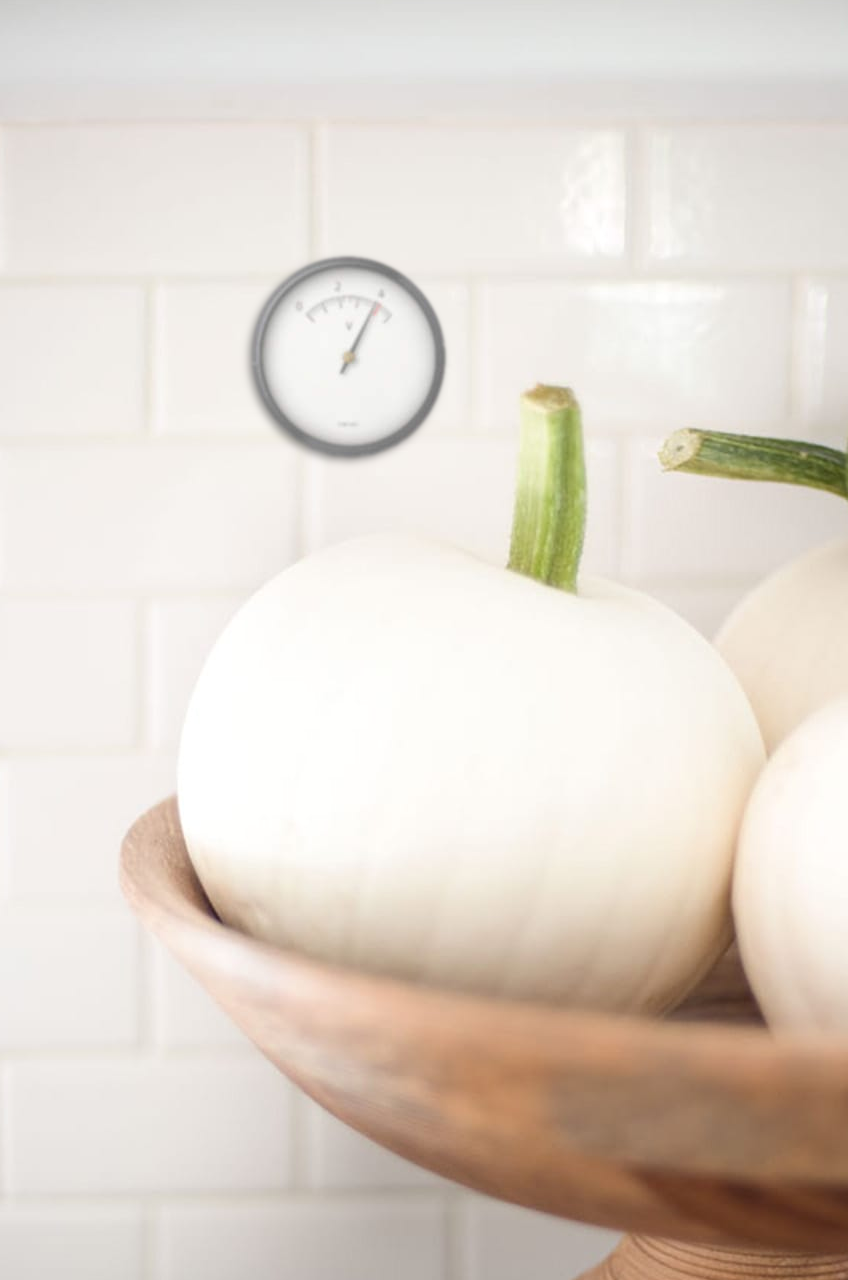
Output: 4 V
